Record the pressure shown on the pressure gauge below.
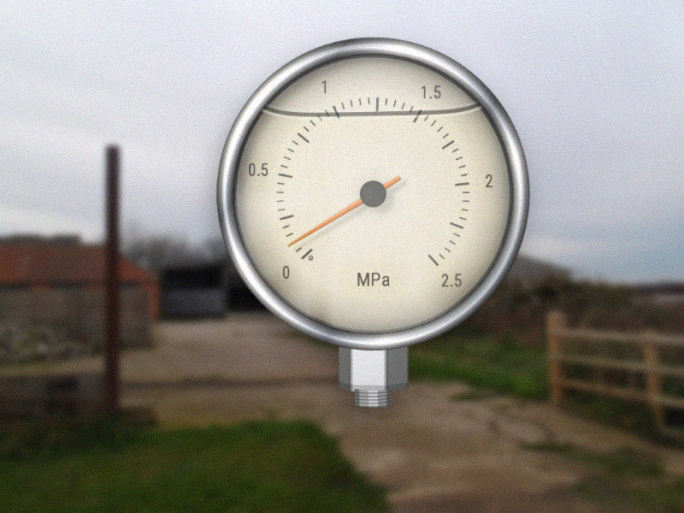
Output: 0.1 MPa
